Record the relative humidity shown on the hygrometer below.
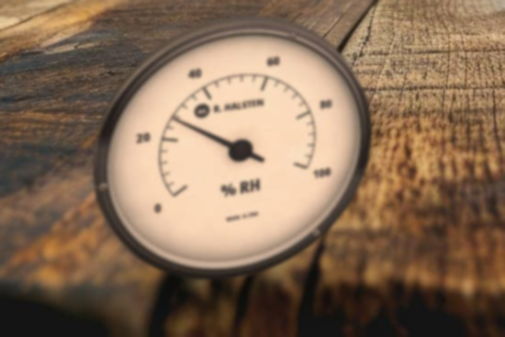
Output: 28 %
